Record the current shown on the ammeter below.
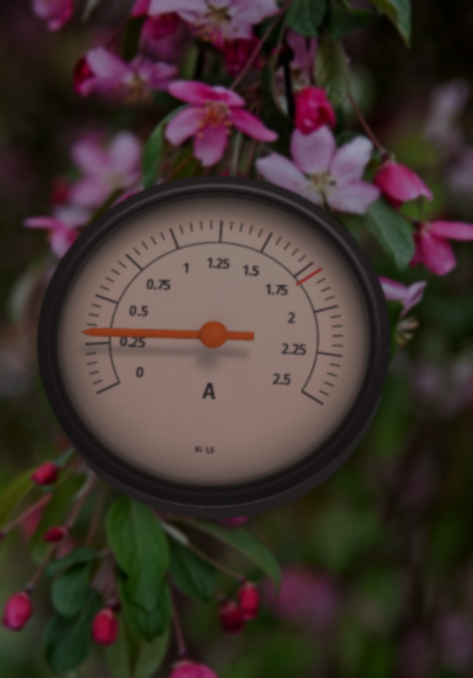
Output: 0.3 A
